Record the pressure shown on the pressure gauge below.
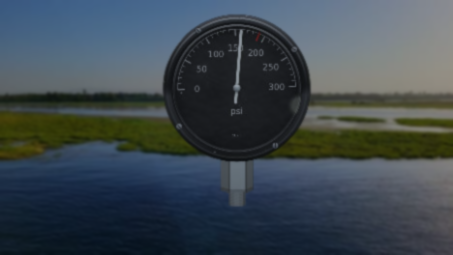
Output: 160 psi
